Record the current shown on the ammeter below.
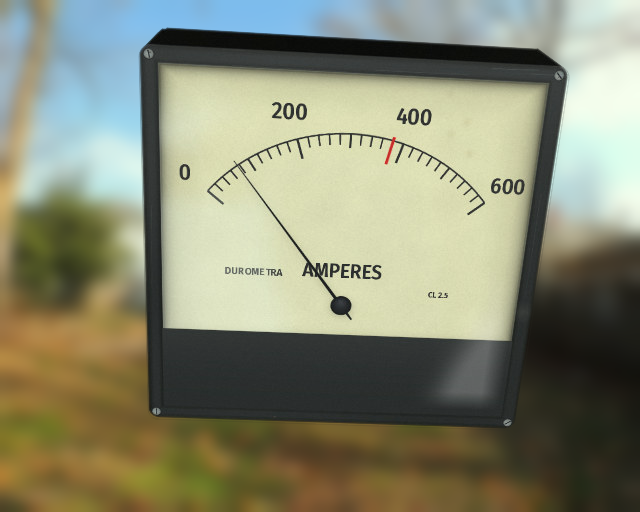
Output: 80 A
